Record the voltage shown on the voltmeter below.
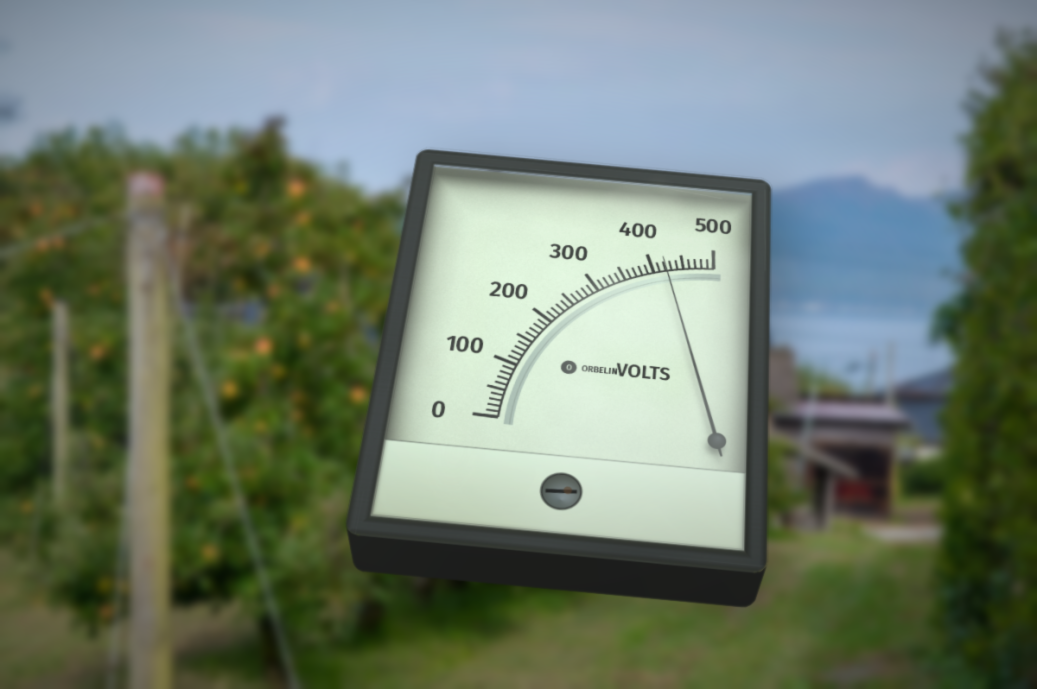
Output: 420 V
